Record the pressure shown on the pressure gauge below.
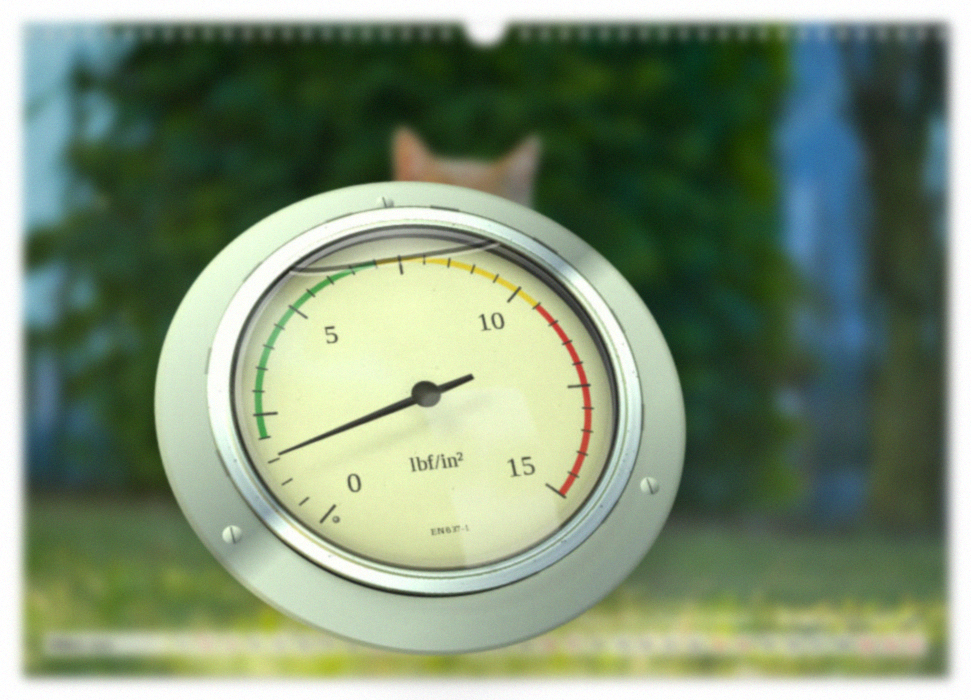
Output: 1.5 psi
